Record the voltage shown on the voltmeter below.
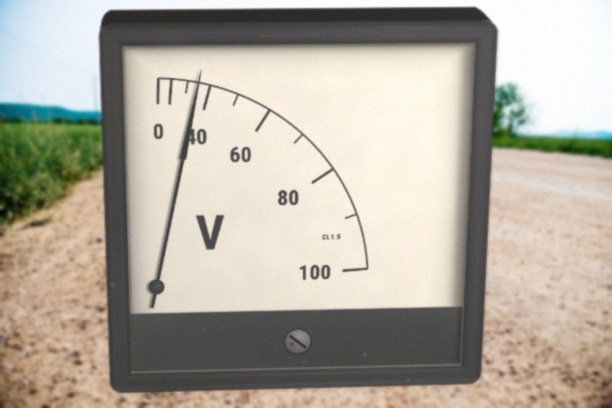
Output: 35 V
